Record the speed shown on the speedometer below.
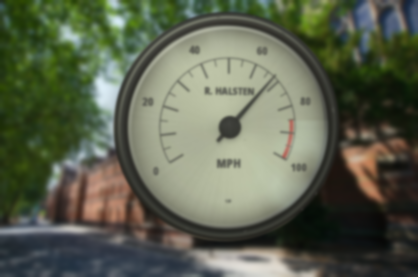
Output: 67.5 mph
